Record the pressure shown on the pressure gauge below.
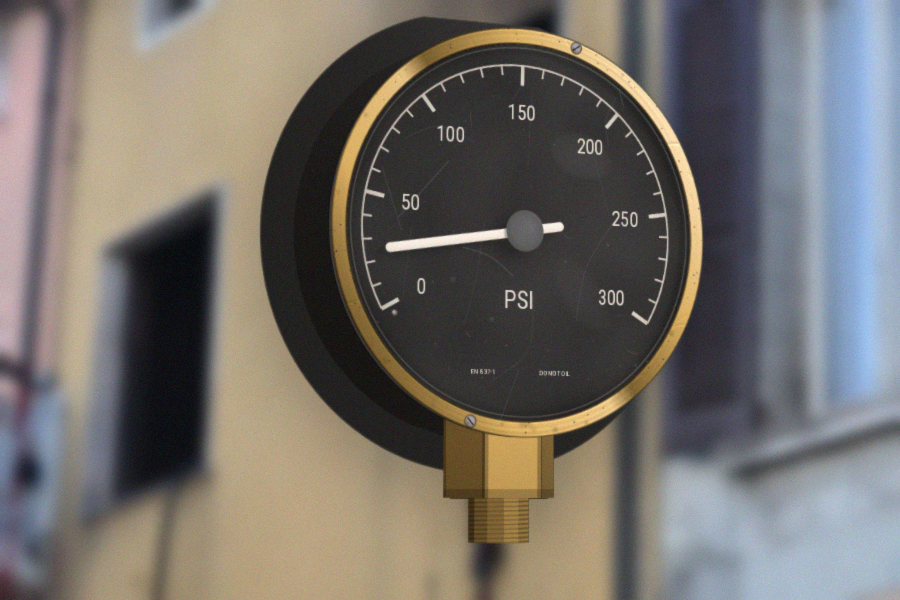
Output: 25 psi
